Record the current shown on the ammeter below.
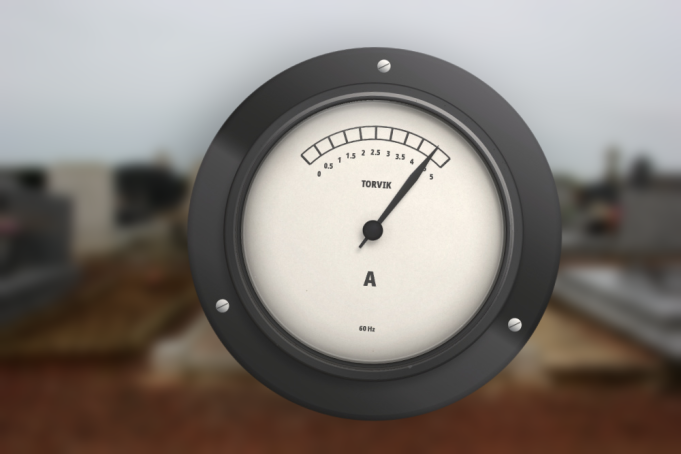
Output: 4.5 A
